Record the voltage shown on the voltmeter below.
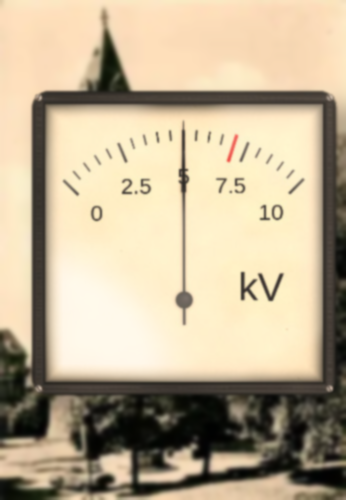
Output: 5 kV
